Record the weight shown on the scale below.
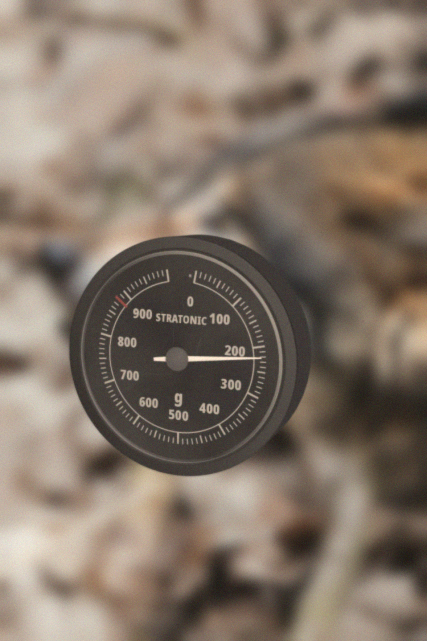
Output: 220 g
